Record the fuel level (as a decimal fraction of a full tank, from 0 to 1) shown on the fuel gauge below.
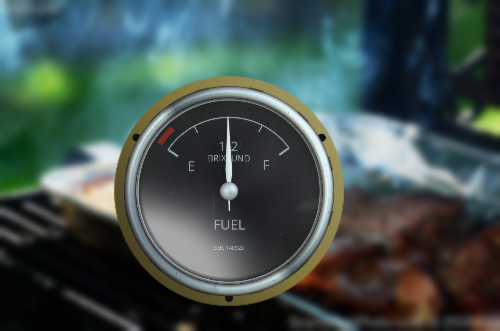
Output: 0.5
